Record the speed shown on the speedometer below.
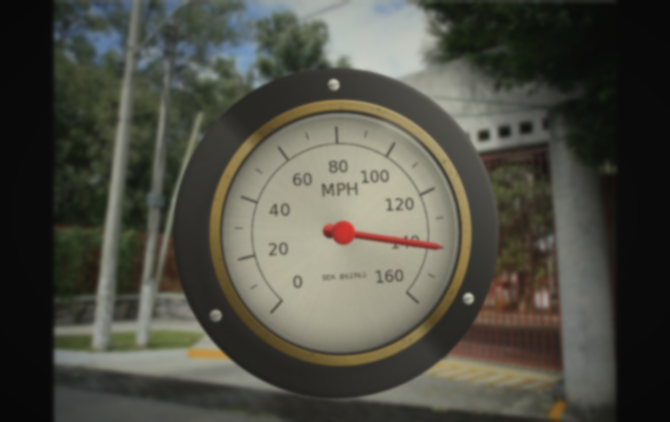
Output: 140 mph
